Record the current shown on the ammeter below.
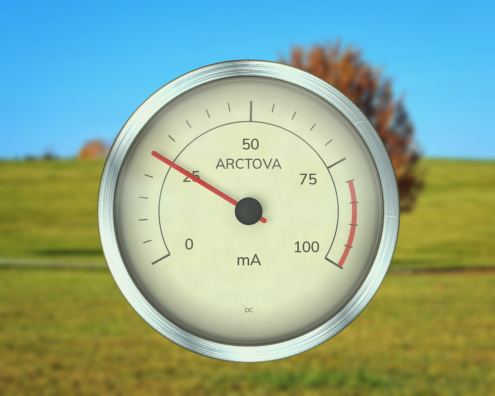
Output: 25 mA
